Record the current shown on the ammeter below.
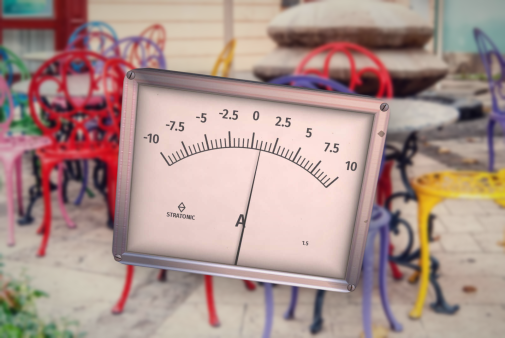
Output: 1 A
